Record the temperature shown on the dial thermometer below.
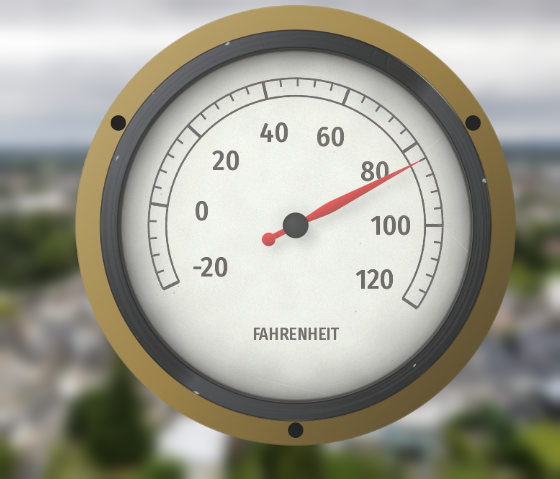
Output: 84 °F
